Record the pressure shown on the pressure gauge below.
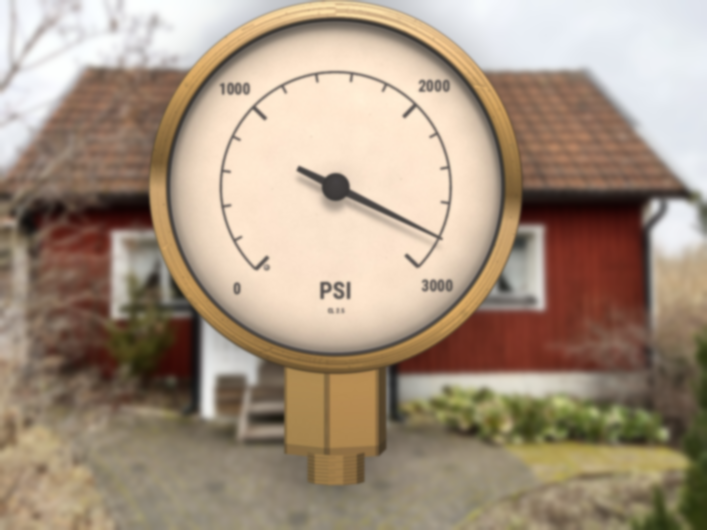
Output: 2800 psi
